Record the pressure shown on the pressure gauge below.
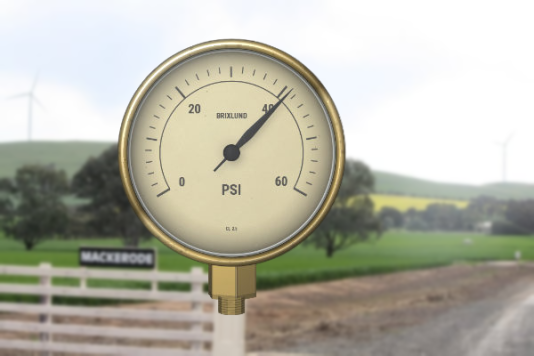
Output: 41 psi
